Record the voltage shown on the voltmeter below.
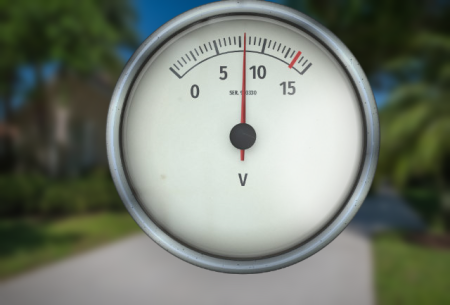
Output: 8 V
